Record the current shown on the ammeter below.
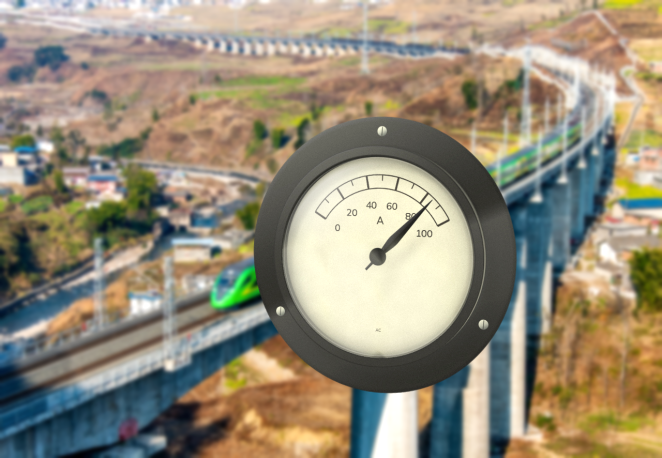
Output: 85 A
